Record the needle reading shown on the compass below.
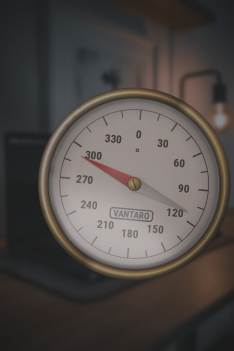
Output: 292.5 °
